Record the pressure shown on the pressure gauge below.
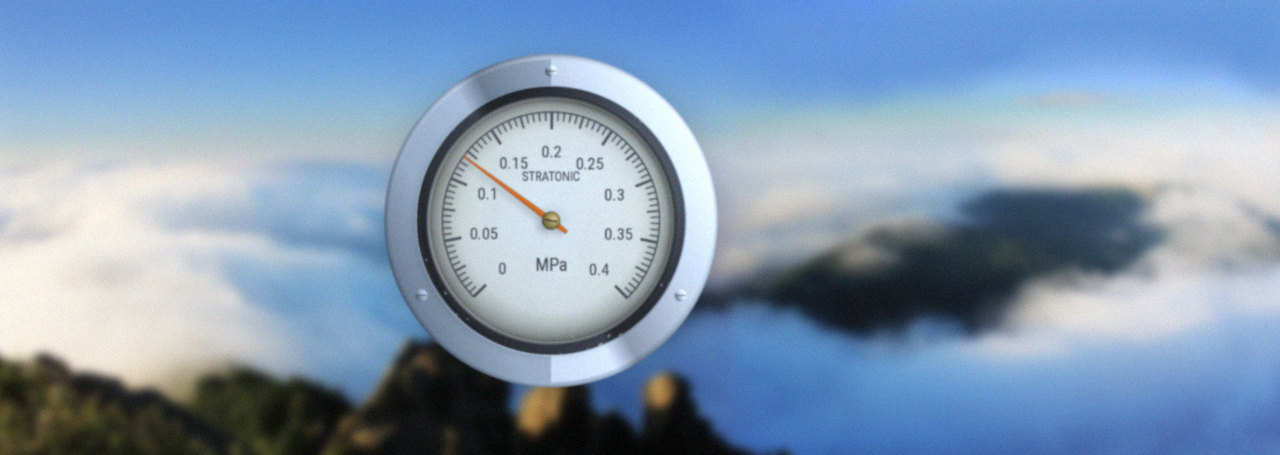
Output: 0.12 MPa
